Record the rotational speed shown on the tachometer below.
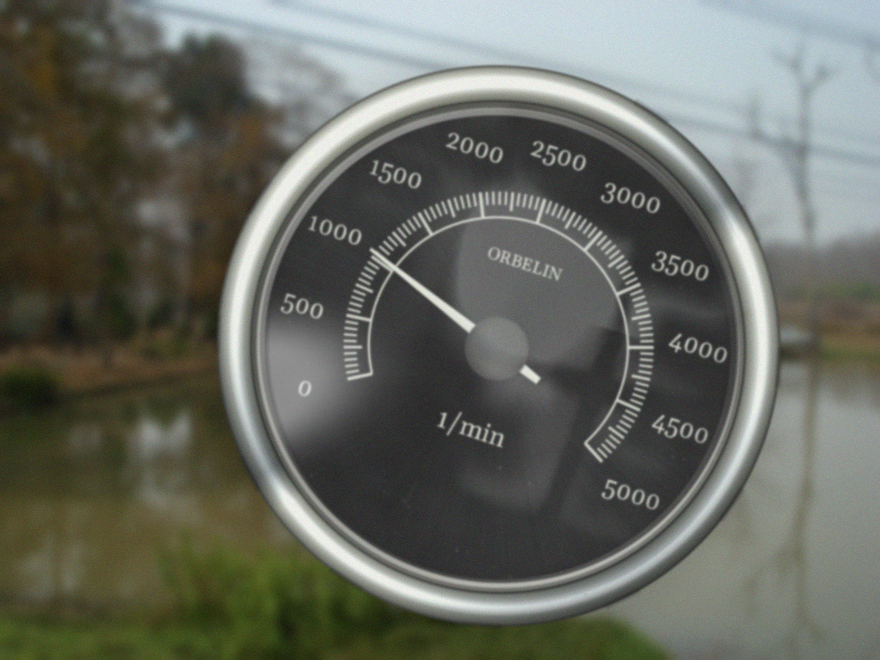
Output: 1050 rpm
